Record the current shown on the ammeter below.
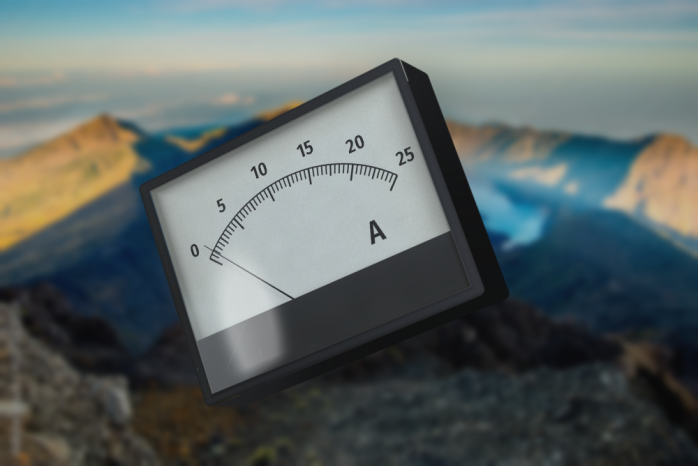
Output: 1 A
